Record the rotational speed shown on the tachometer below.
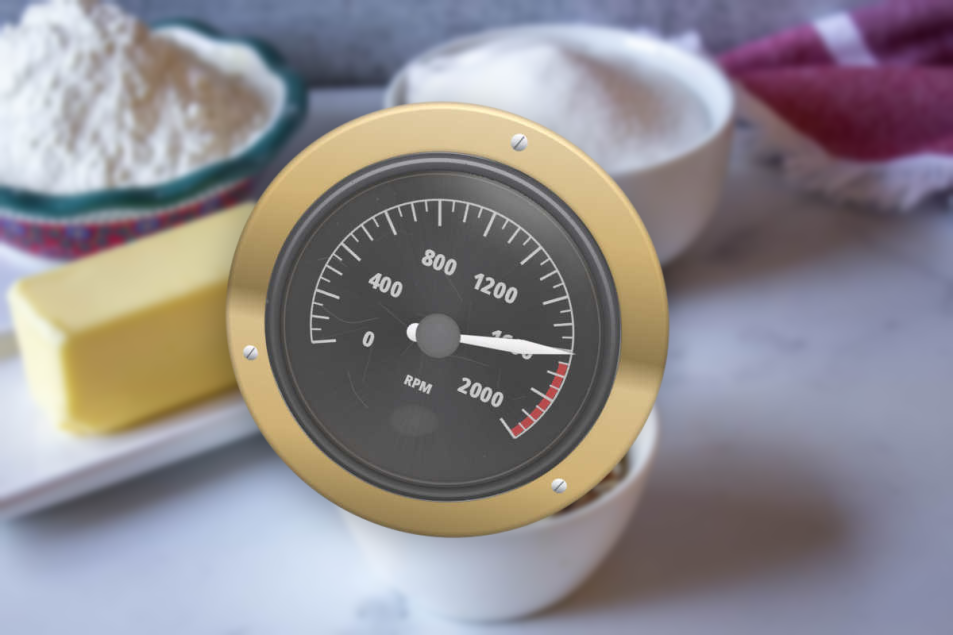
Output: 1600 rpm
